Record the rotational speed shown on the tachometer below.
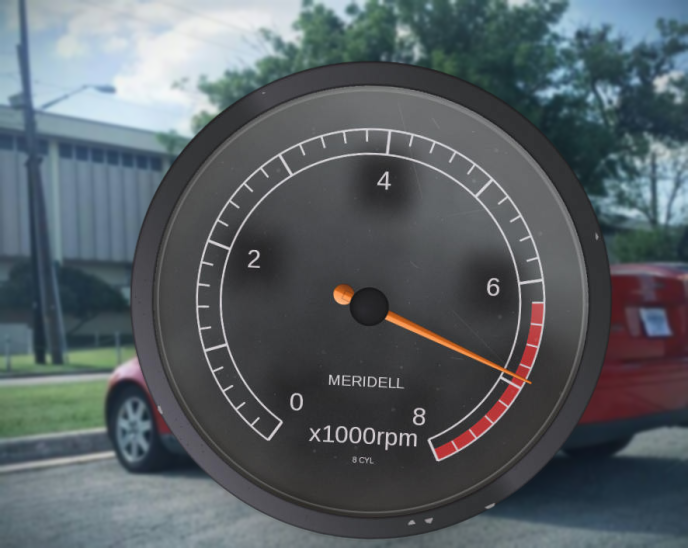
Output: 6900 rpm
